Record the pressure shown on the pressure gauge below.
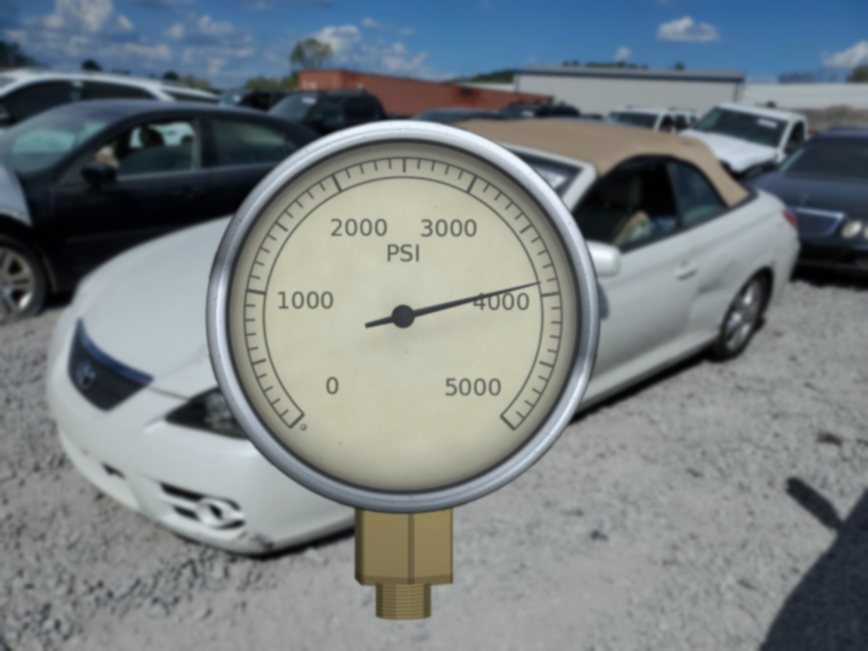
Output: 3900 psi
